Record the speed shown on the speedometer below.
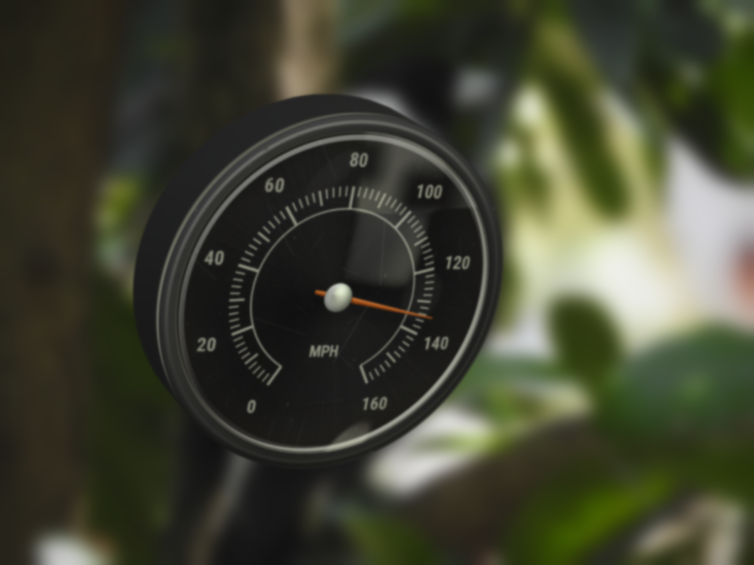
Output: 134 mph
